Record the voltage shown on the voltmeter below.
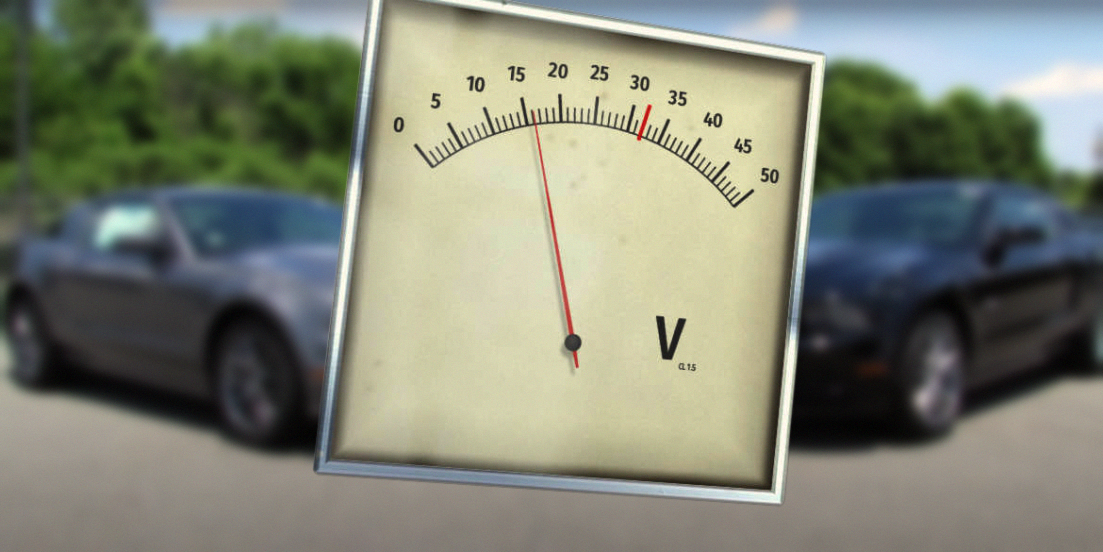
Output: 16 V
